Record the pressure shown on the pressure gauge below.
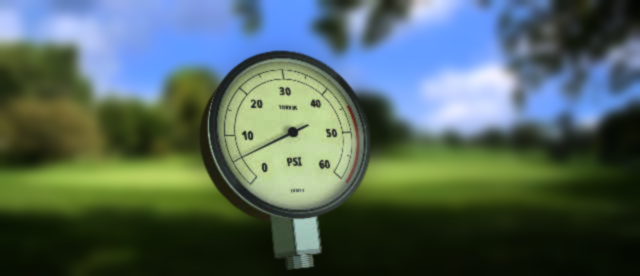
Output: 5 psi
